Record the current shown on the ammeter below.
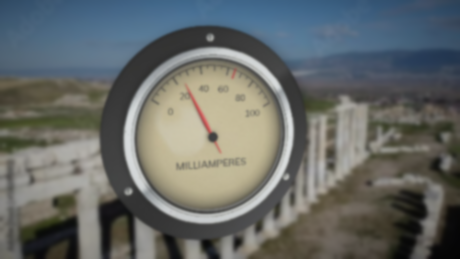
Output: 25 mA
